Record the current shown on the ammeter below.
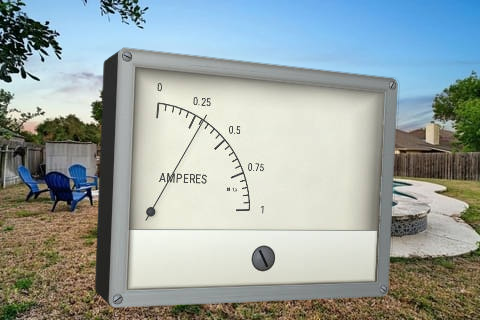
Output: 0.3 A
